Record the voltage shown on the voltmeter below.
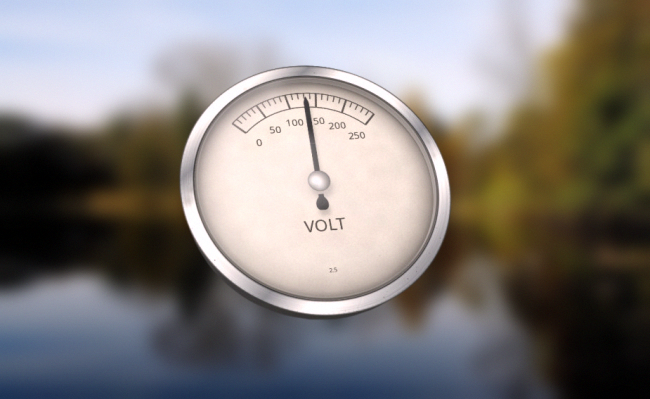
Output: 130 V
